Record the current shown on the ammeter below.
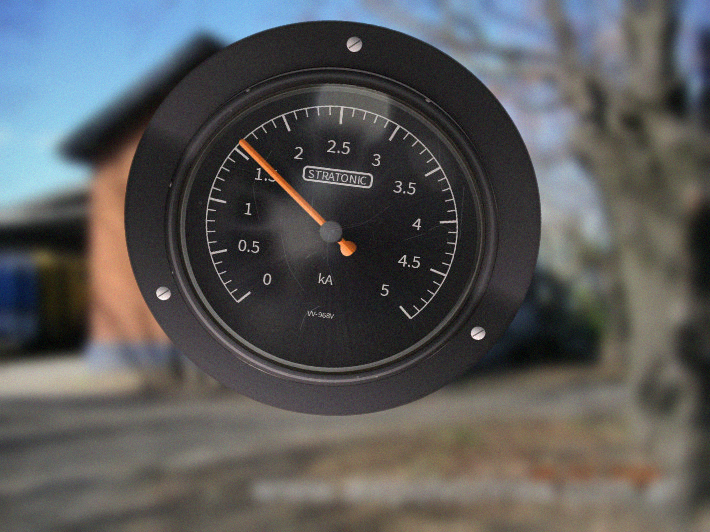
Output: 1.6 kA
